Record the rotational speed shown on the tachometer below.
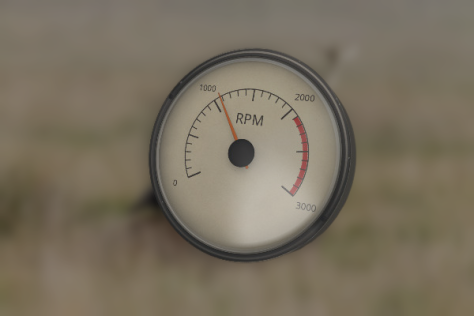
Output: 1100 rpm
